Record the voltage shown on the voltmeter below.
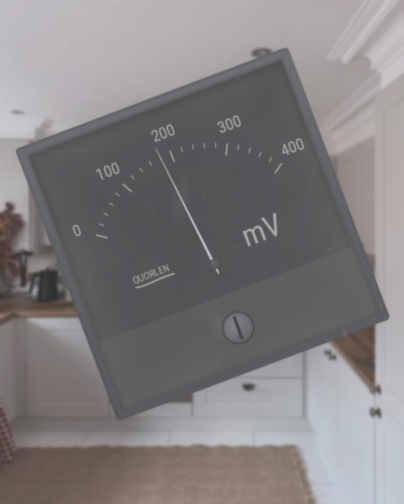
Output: 180 mV
